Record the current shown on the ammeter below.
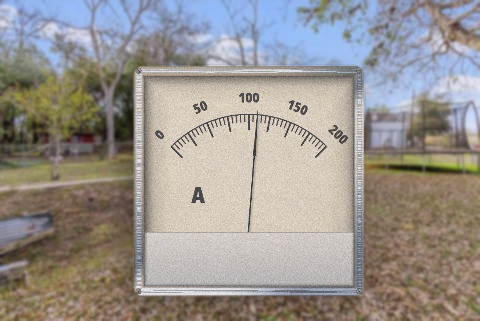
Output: 110 A
